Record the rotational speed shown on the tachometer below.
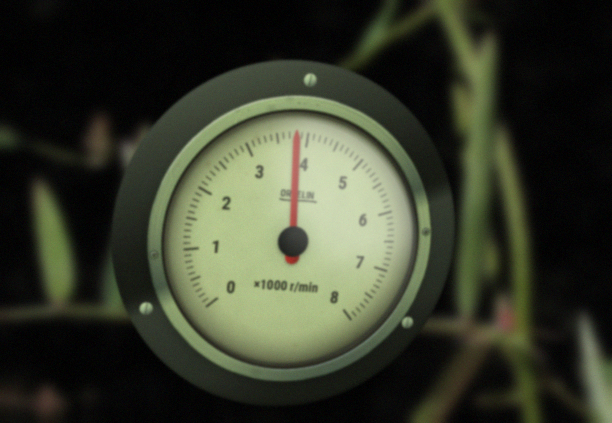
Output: 3800 rpm
